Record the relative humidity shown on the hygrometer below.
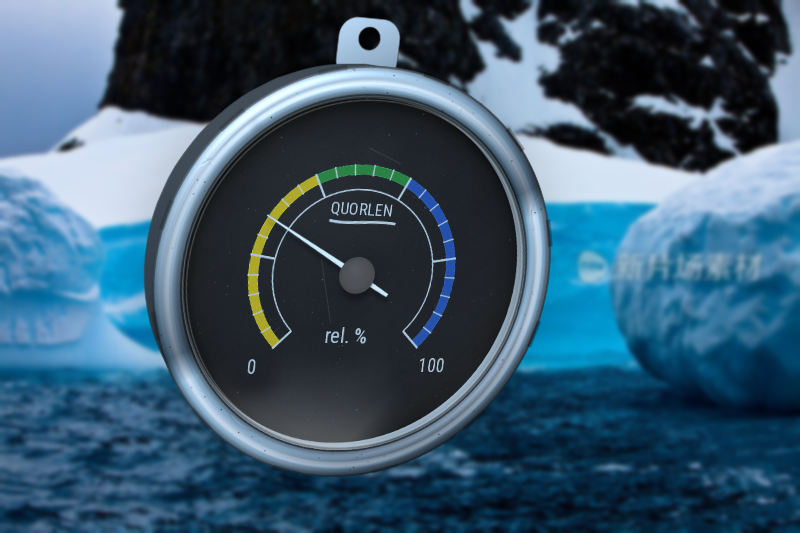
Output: 28 %
